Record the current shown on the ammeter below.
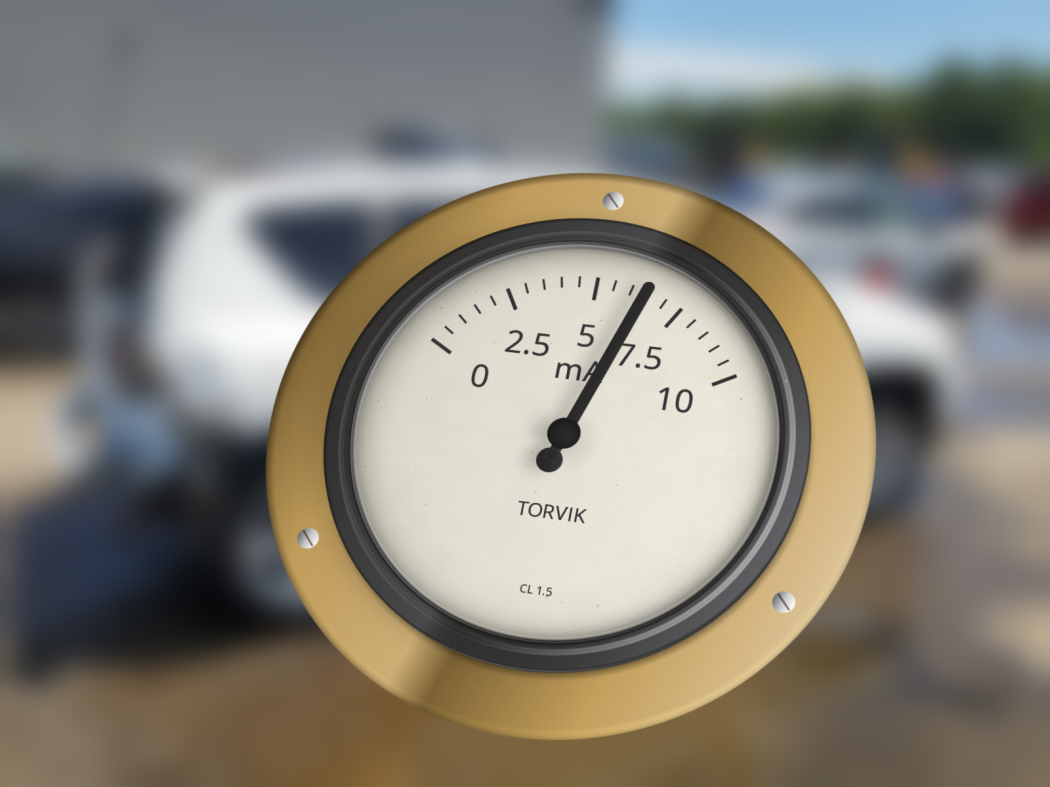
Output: 6.5 mA
